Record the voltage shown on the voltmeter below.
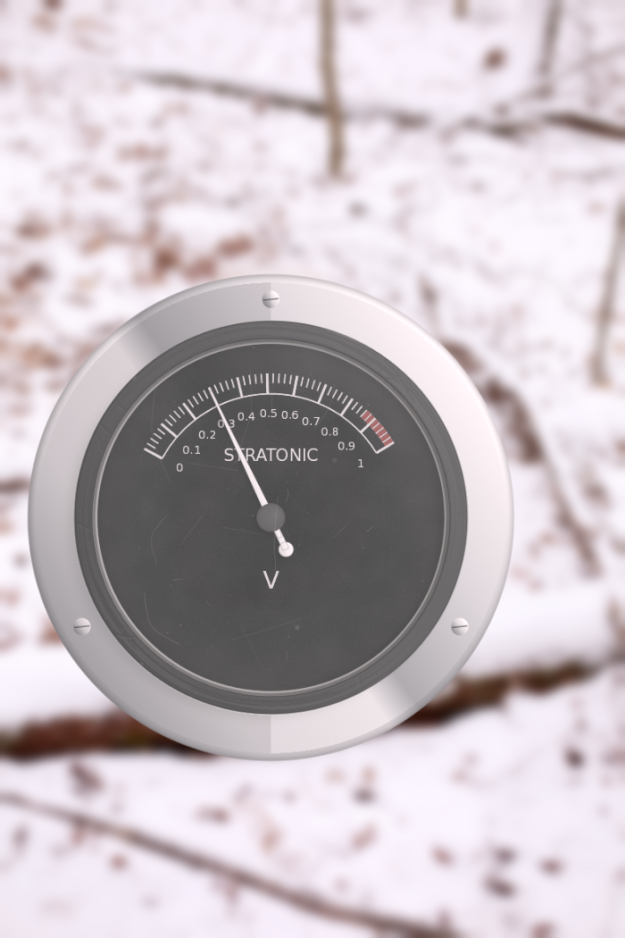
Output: 0.3 V
